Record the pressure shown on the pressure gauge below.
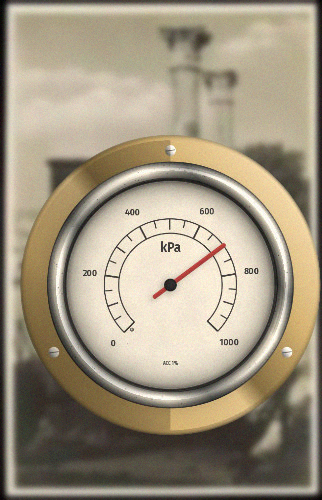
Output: 700 kPa
